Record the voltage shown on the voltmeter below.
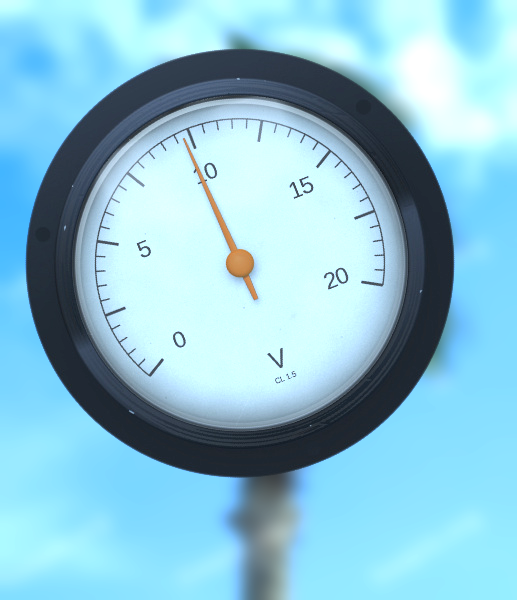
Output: 9.75 V
